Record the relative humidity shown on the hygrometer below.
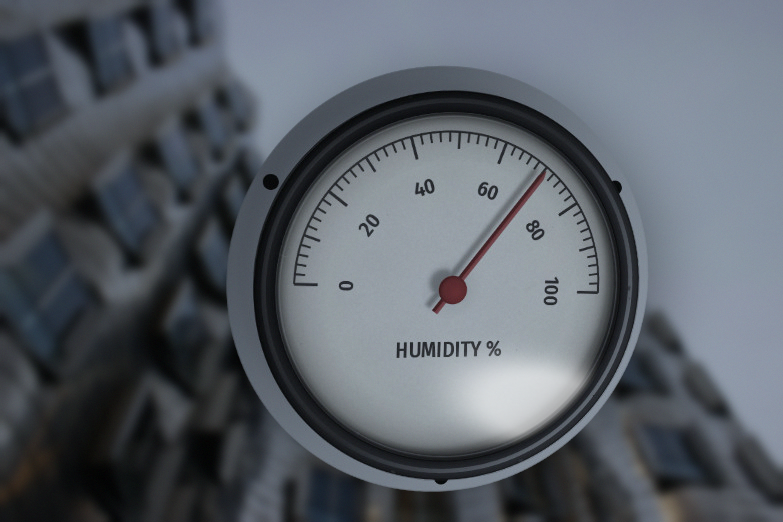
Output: 70 %
